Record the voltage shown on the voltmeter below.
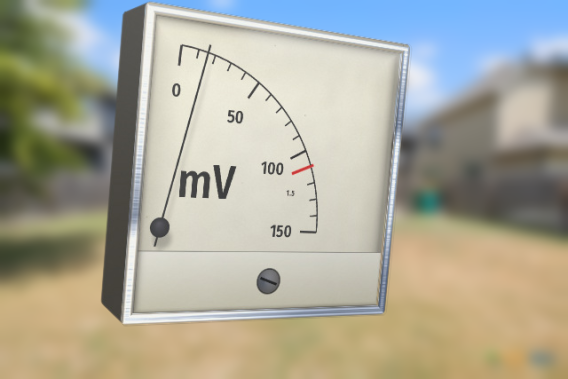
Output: 15 mV
